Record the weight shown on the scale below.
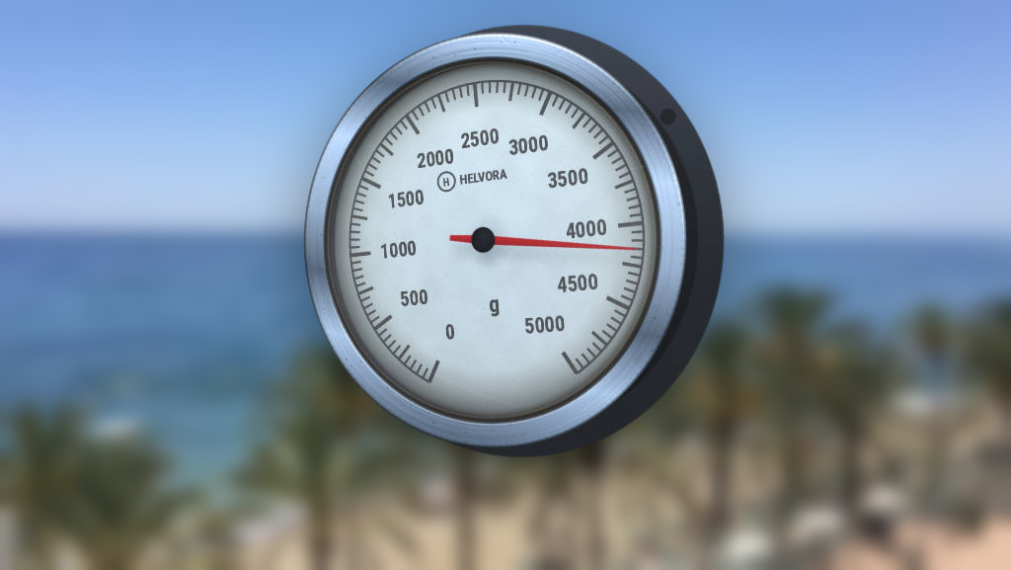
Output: 4150 g
